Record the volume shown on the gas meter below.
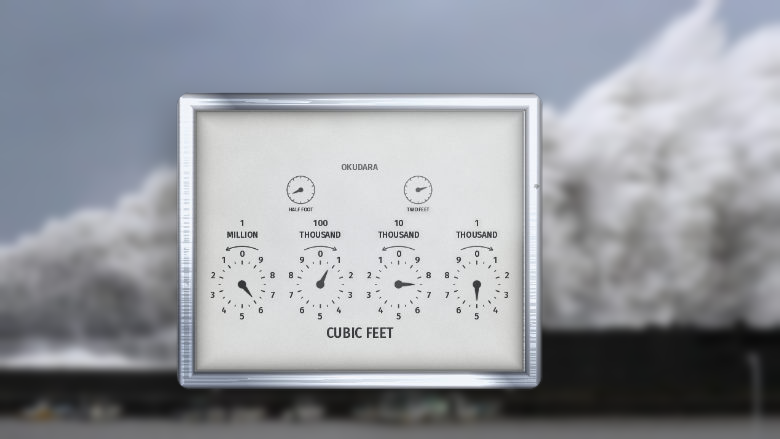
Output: 607500 ft³
